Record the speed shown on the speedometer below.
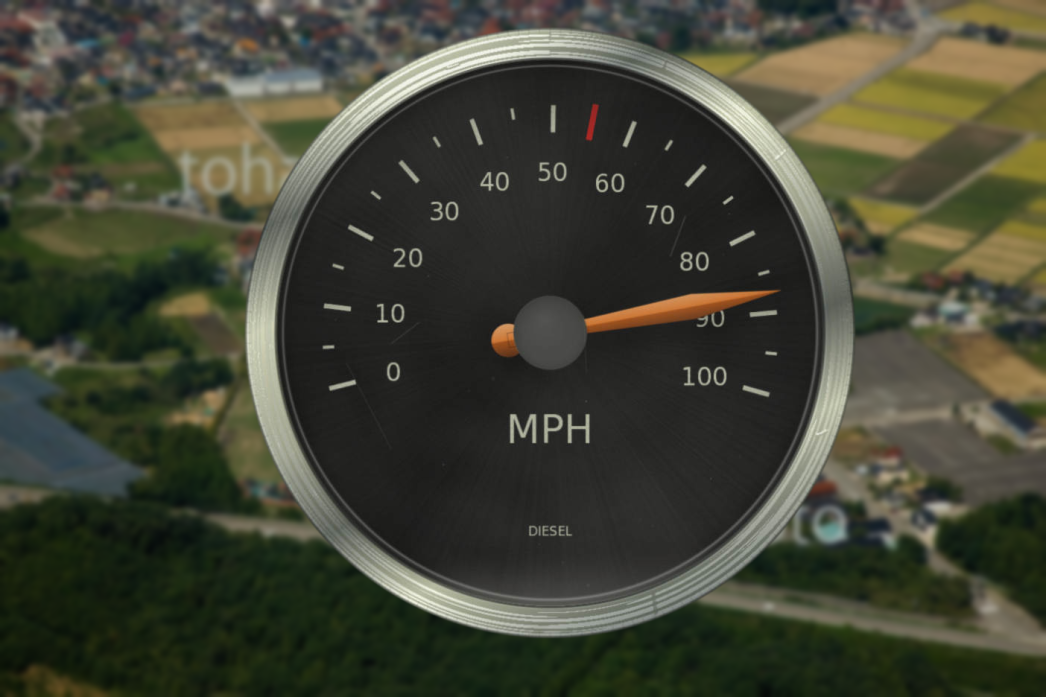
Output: 87.5 mph
